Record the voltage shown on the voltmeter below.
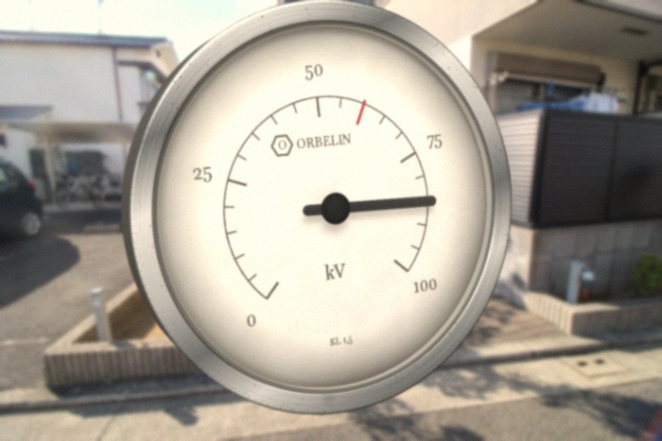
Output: 85 kV
